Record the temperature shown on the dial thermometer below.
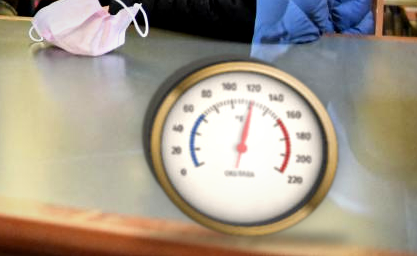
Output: 120 °F
